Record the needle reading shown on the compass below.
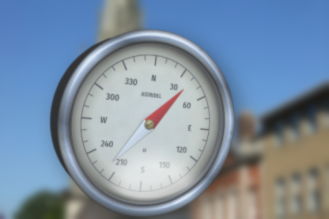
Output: 40 °
